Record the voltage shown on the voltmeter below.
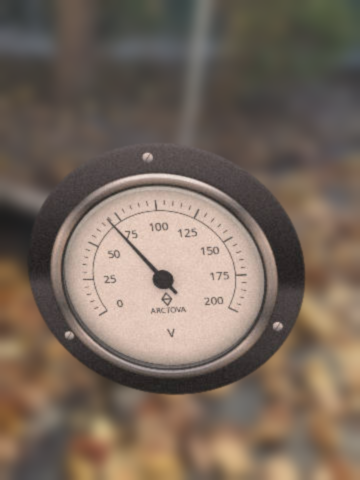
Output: 70 V
